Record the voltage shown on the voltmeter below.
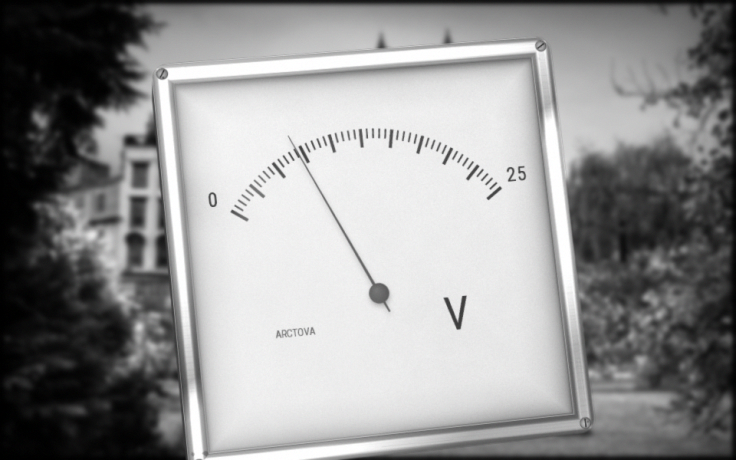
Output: 7 V
